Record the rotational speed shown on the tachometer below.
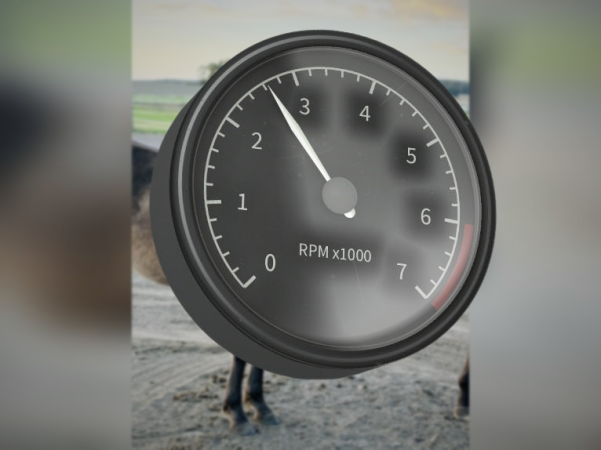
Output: 2600 rpm
